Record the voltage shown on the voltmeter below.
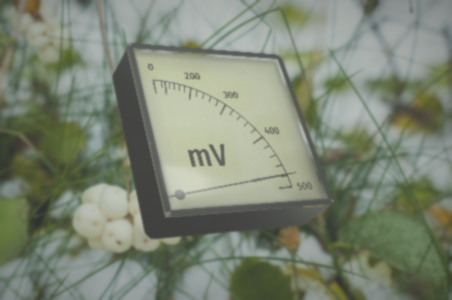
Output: 480 mV
